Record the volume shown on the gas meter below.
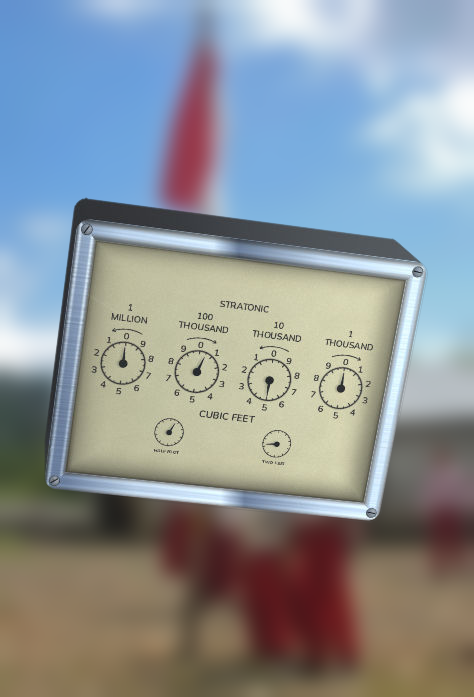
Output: 5000 ft³
